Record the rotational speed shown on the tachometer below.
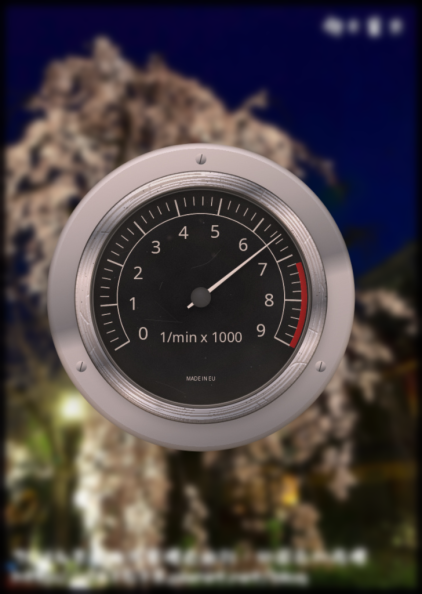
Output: 6500 rpm
